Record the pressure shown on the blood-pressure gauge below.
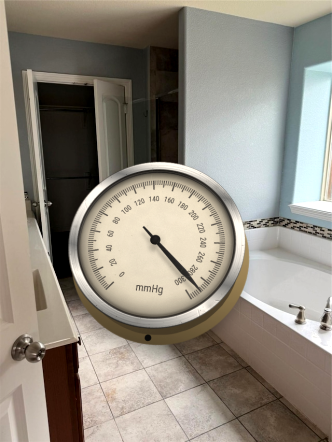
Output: 290 mmHg
